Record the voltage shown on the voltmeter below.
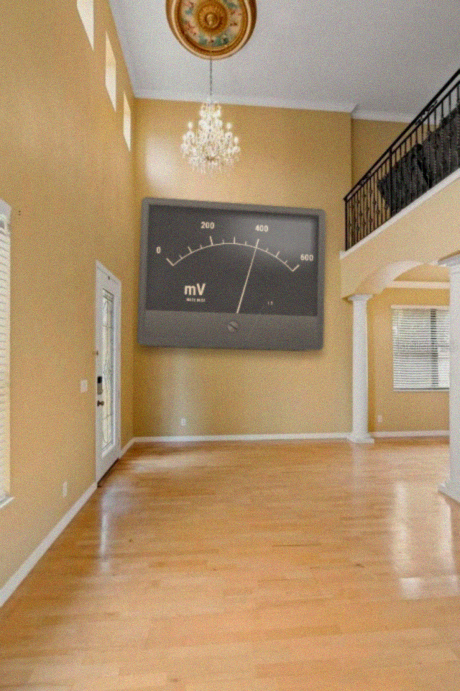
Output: 400 mV
